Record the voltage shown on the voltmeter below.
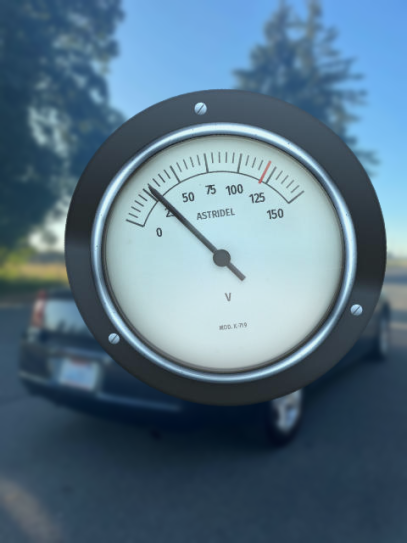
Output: 30 V
